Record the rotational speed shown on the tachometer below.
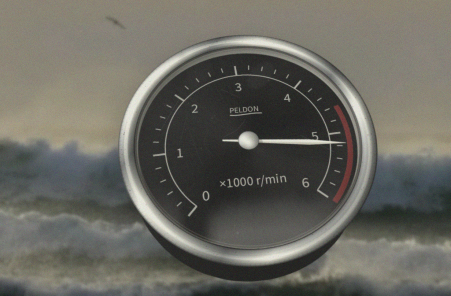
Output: 5200 rpm
